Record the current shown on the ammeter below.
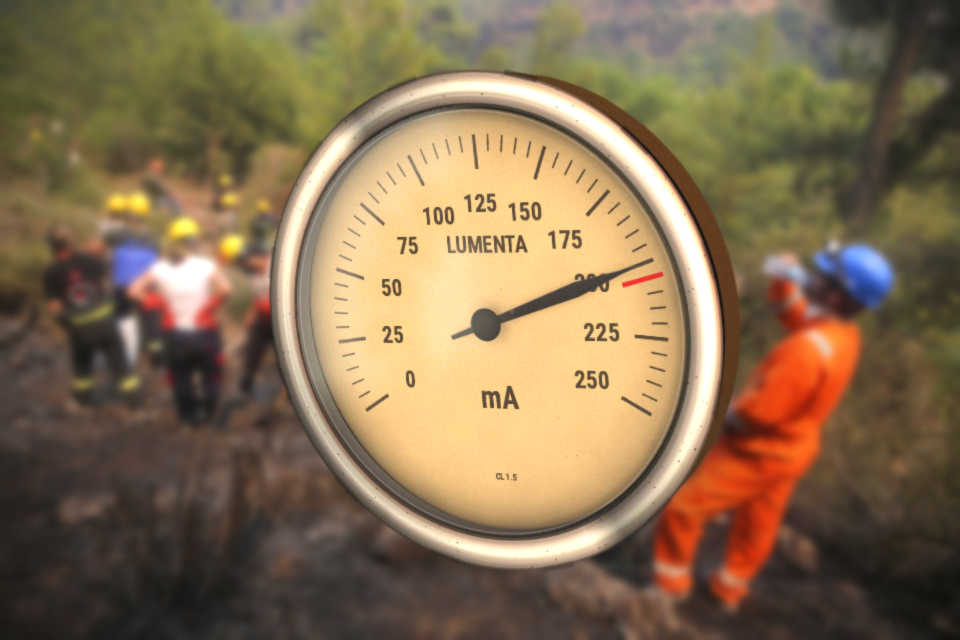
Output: 200 mA
